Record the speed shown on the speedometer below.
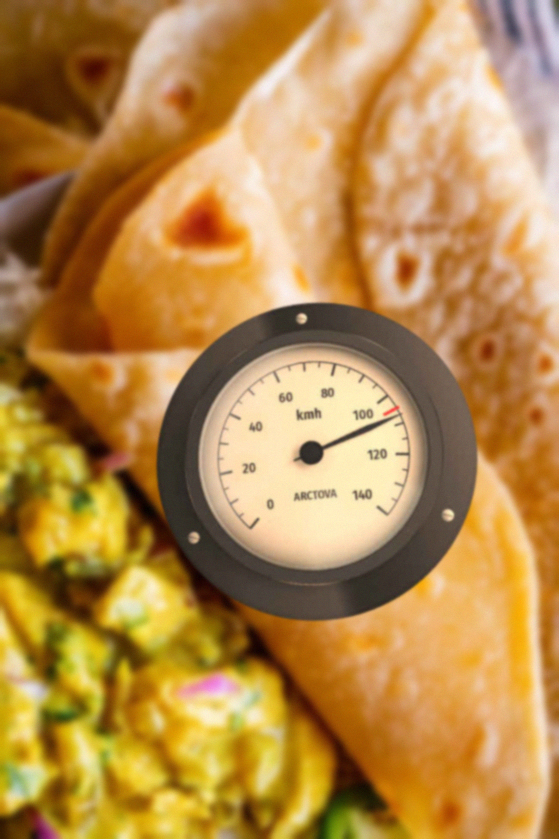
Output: 107.5 km/h
